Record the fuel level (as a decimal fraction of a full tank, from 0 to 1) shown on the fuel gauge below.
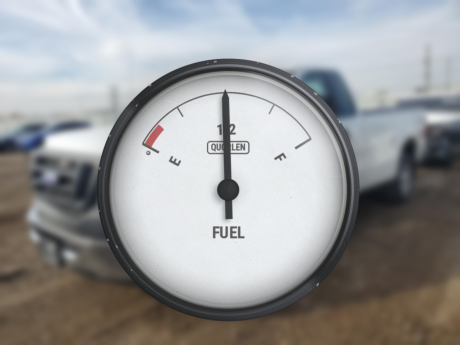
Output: 0.5
